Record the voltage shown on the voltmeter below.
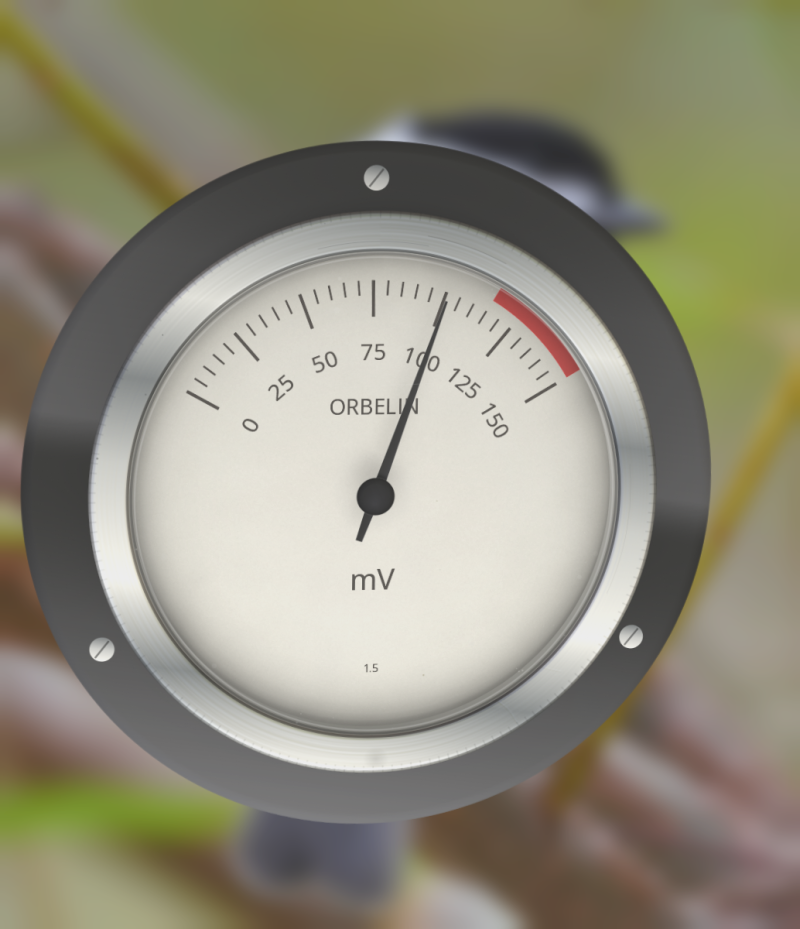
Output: 100 mV
